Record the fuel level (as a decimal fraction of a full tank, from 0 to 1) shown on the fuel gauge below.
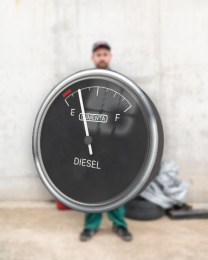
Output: 0.25
